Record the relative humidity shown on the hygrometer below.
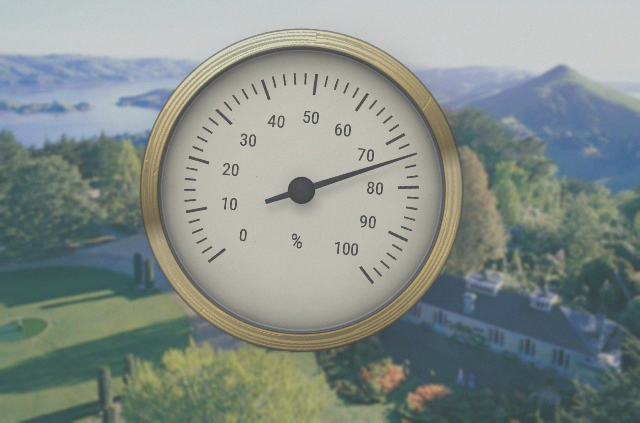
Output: 74 %
